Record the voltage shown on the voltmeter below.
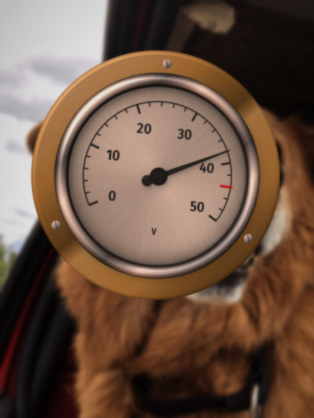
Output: 38 V
